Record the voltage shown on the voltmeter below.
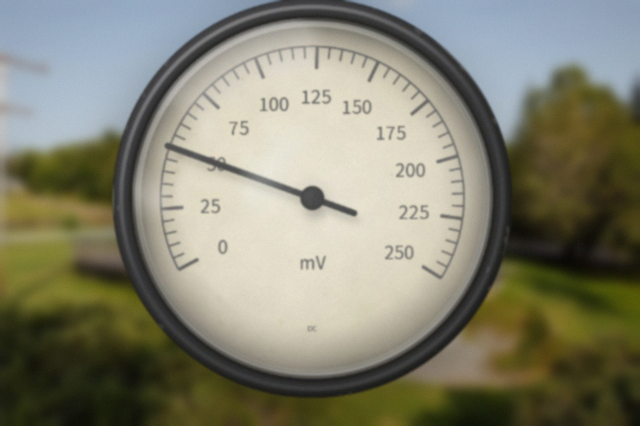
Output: 50 mV
